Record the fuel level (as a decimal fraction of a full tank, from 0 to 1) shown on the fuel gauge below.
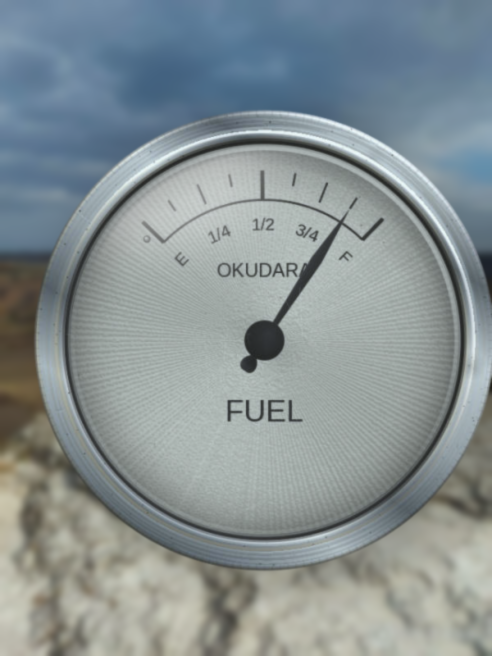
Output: 0.875
